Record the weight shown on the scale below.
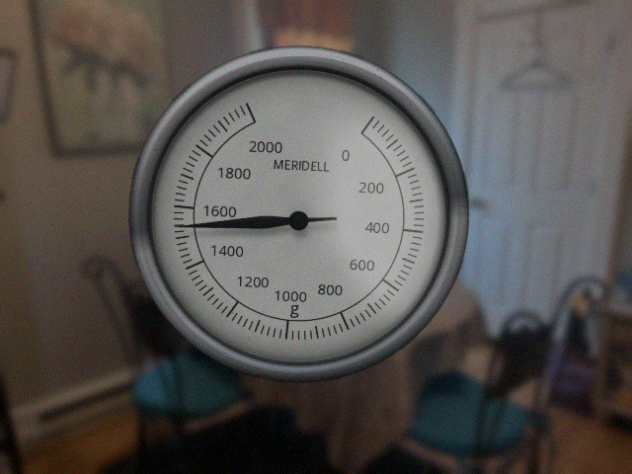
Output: 1540 g
